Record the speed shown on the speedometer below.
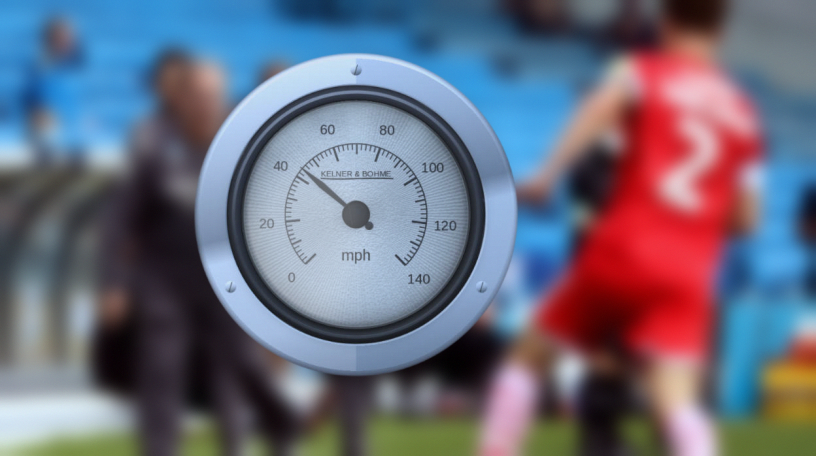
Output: 44 mph
